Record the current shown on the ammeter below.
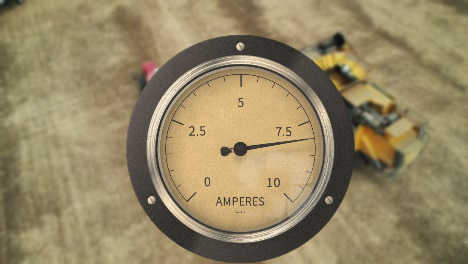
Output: 8 A
